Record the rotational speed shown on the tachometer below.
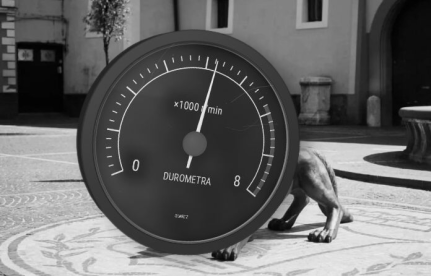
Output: 4200 rpm
